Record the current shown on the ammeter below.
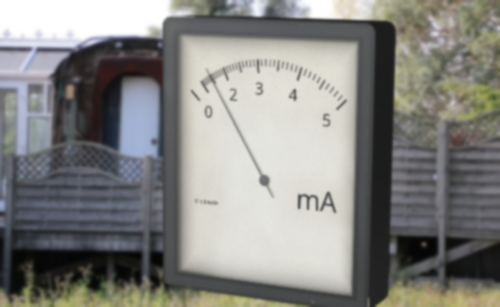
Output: 1.5 mA
